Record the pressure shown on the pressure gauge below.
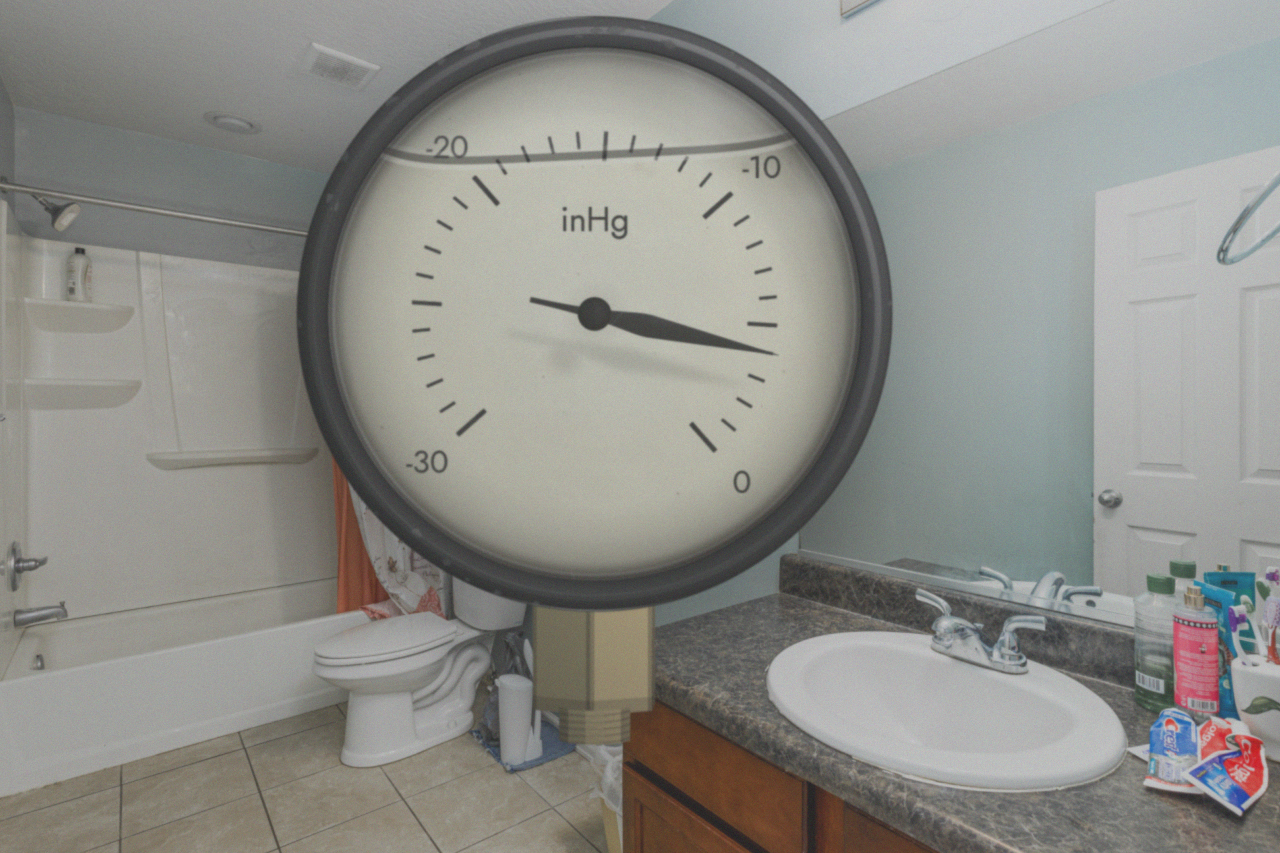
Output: -4 inHg
